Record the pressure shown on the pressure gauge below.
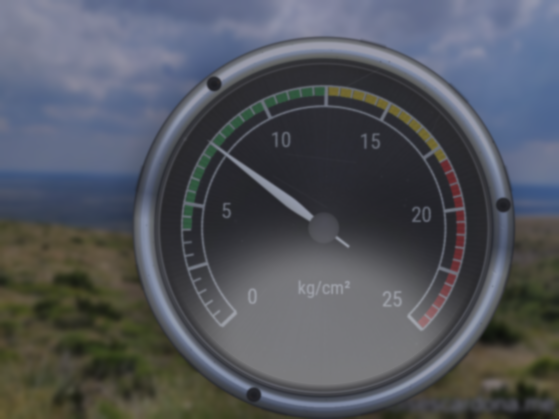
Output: 7.5 kg/cm²
